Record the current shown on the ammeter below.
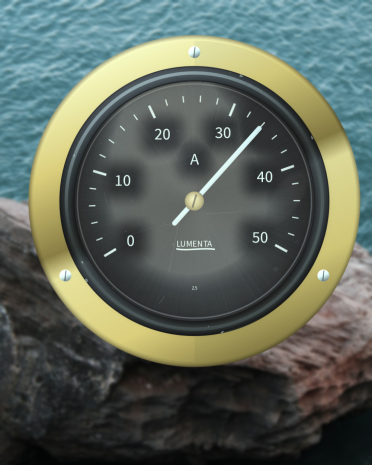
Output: 34 A
